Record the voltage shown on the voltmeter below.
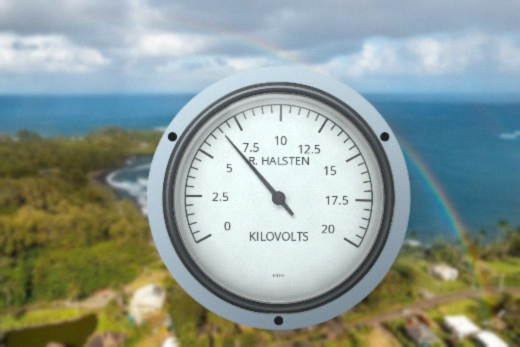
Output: 6.5 kV
